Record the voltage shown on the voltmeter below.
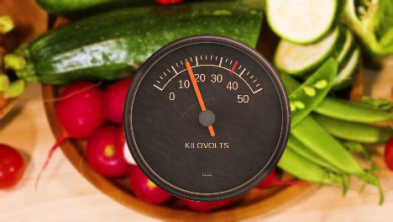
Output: 16 kV
